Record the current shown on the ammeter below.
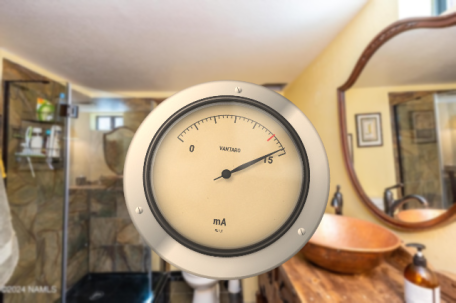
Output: 14.5 mA
